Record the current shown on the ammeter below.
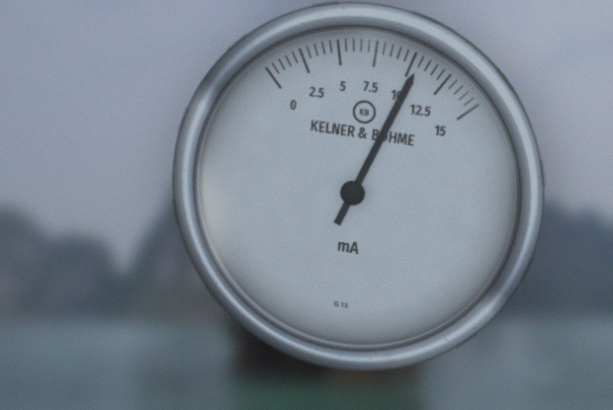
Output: 10.5 mA
